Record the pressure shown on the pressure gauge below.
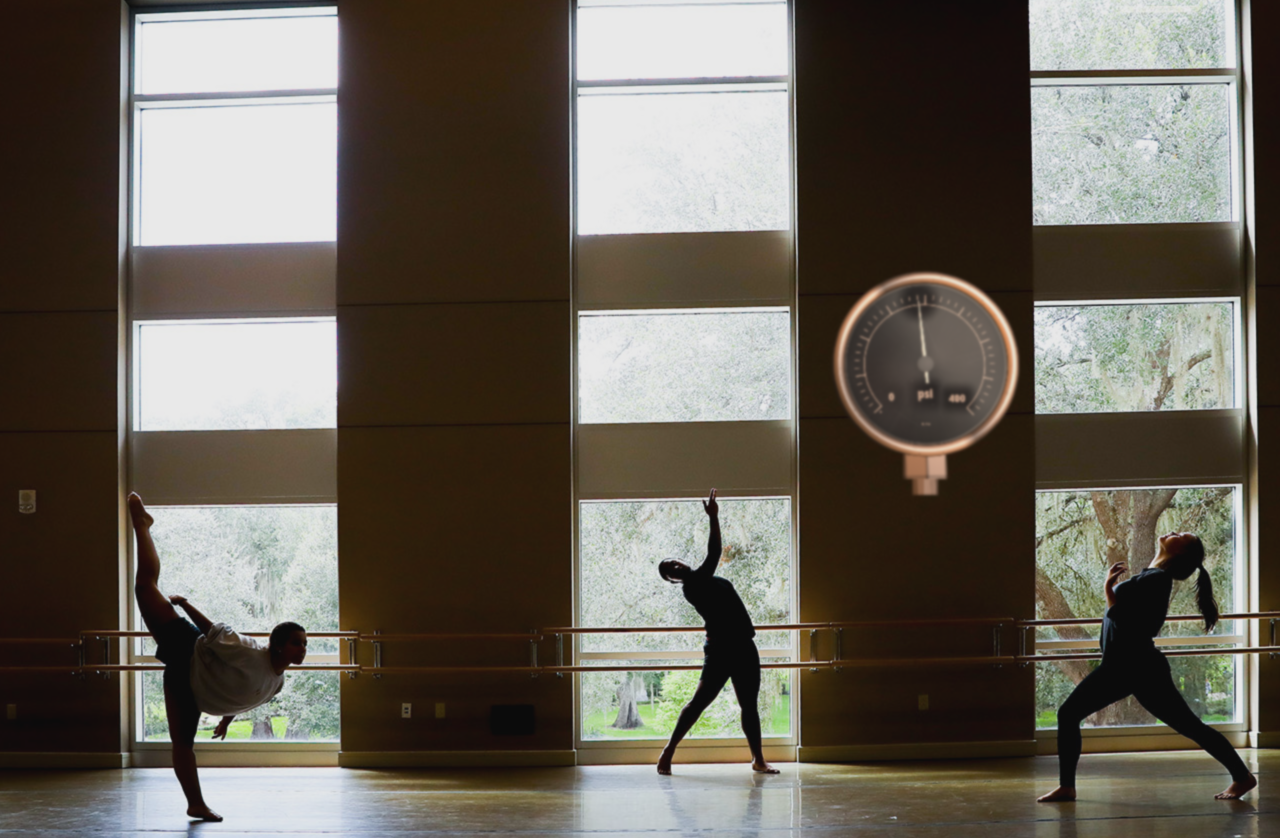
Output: 190 psi
